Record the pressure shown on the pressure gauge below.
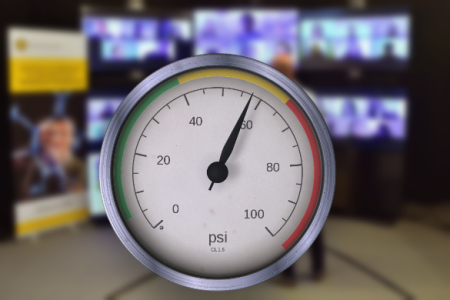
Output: 57.5 psi
